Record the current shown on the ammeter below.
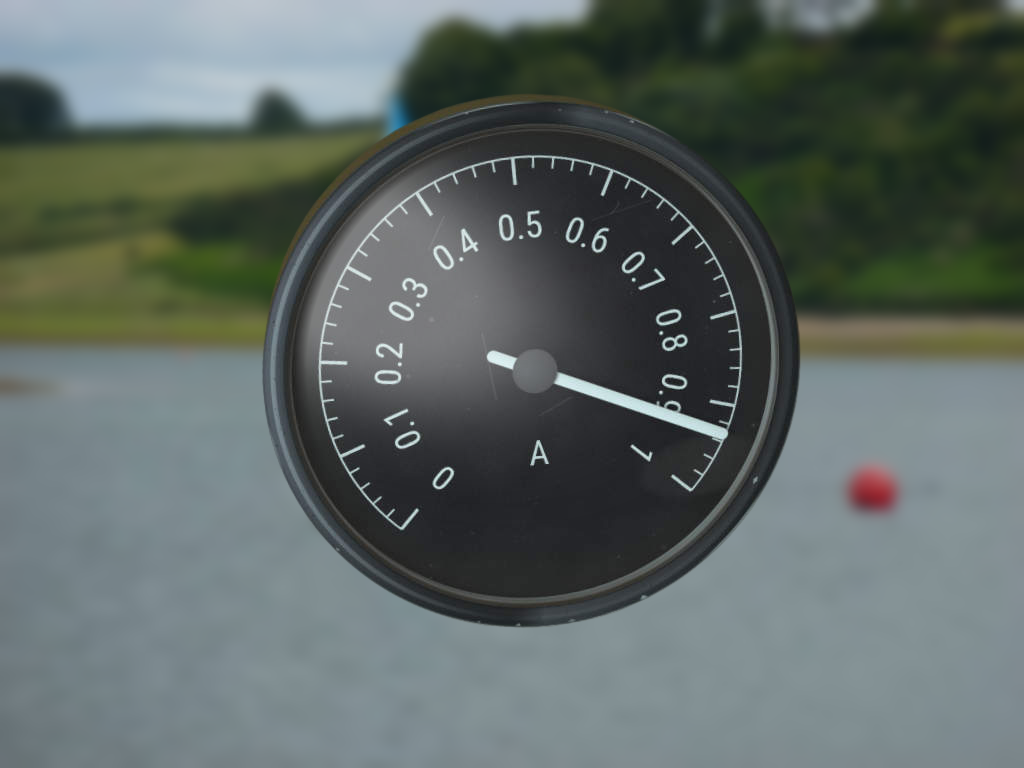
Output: 0.93 A
